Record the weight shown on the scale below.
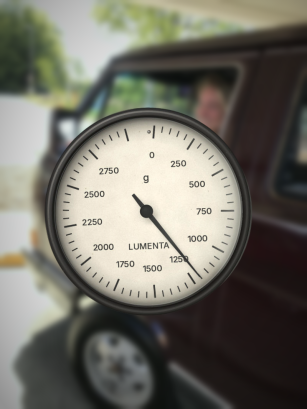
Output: 1200 g
